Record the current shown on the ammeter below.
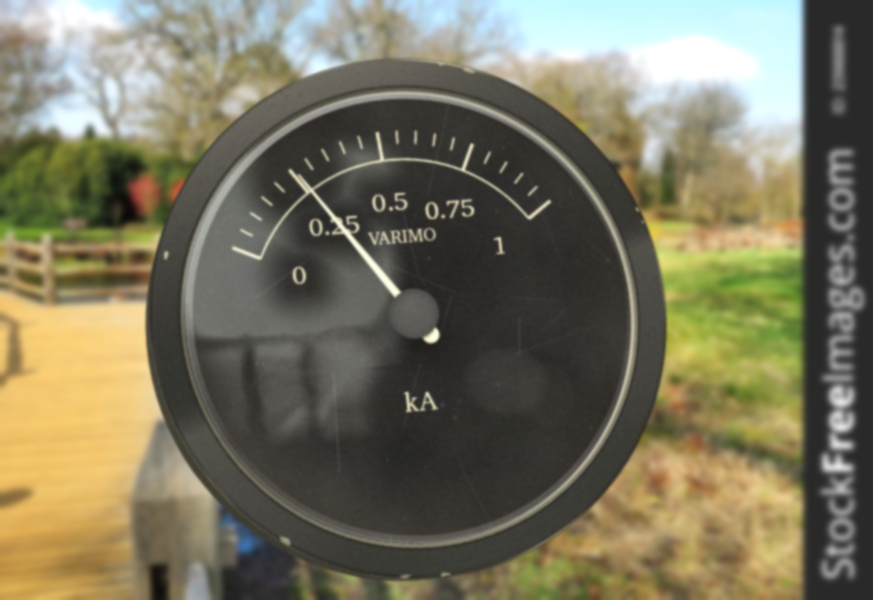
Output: 0.25 kA
